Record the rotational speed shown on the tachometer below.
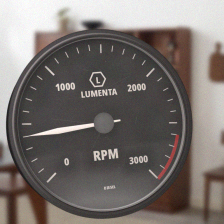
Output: 400 rpm
